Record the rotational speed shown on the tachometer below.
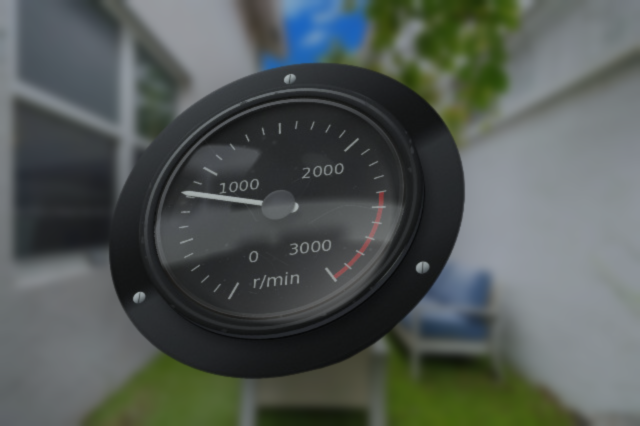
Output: 800 rpm
